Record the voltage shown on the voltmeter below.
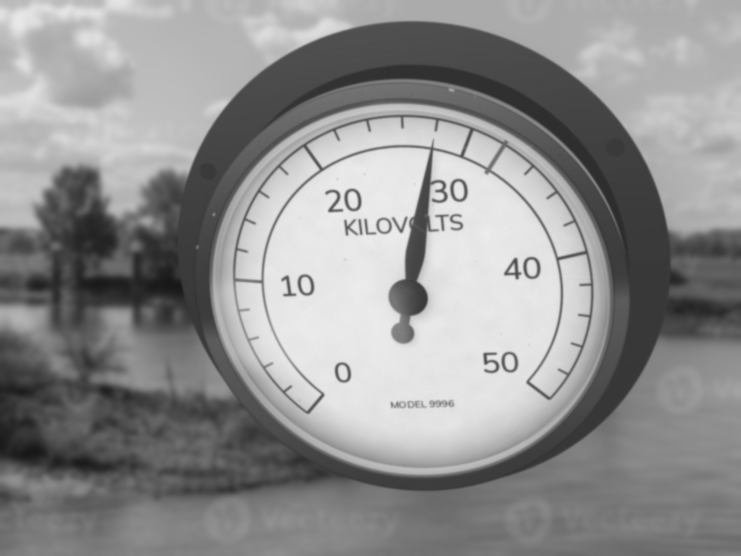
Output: 28 kV
